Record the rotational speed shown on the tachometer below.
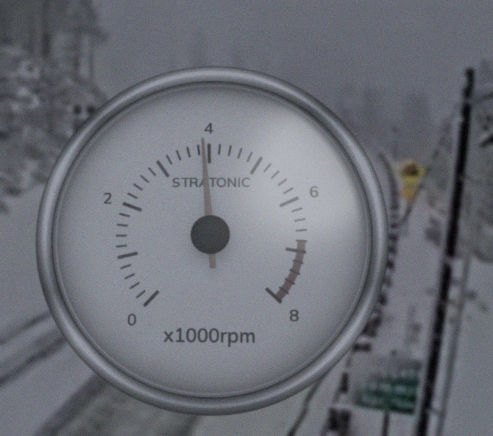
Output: 3900 rpm
